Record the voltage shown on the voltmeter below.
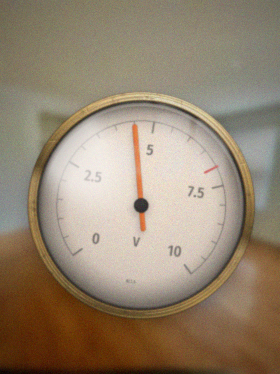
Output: 4.5 V
